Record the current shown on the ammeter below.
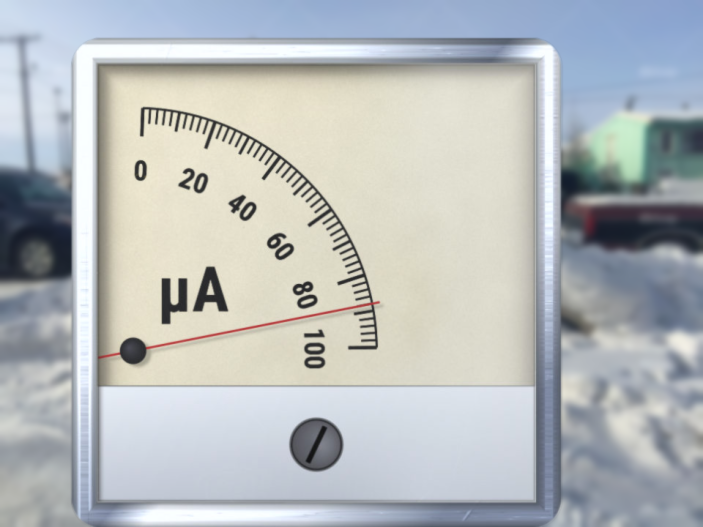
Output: 88 µA
